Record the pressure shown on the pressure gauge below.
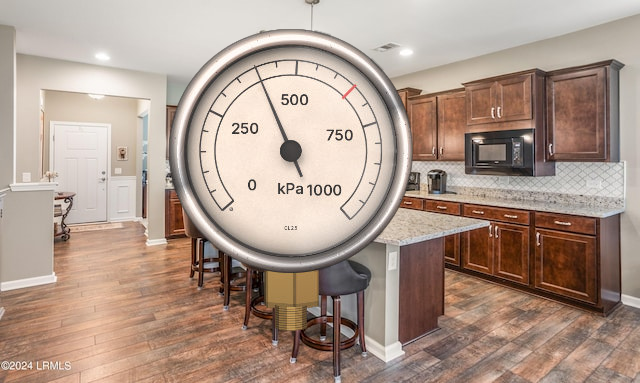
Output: 400 kPa
